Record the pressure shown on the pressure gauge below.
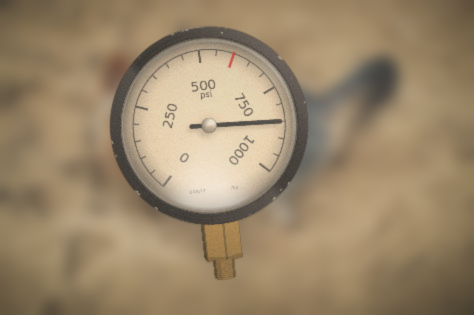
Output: 850 psi
